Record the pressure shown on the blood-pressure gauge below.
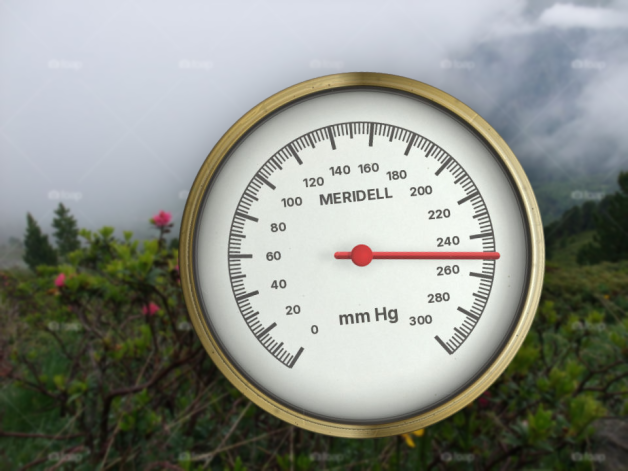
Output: 250 mmHg
